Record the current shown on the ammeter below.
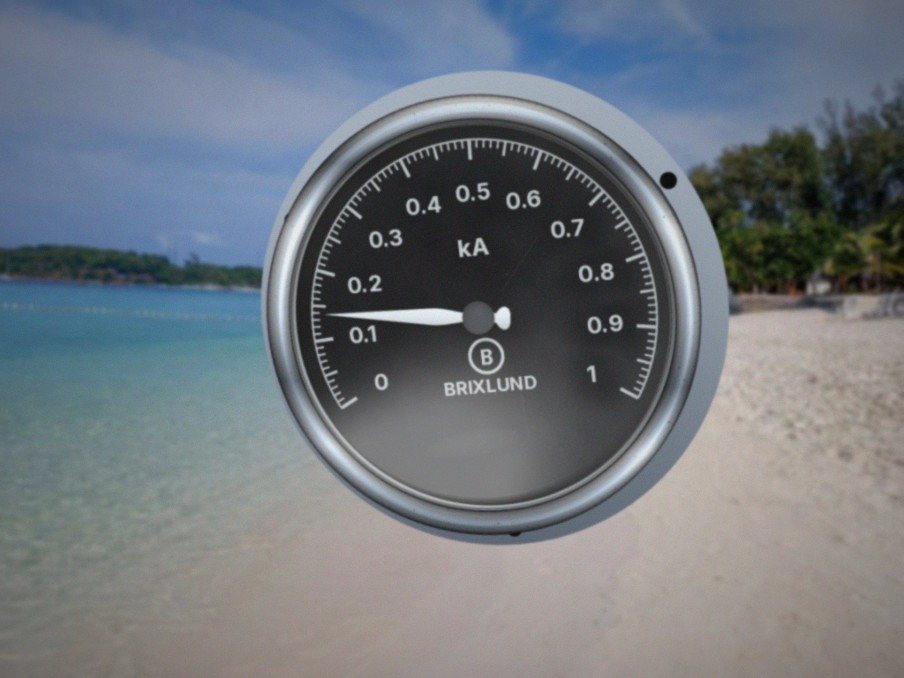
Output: 0.14 kA
